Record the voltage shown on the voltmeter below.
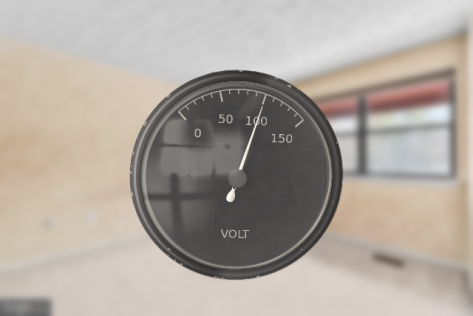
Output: 100 V
